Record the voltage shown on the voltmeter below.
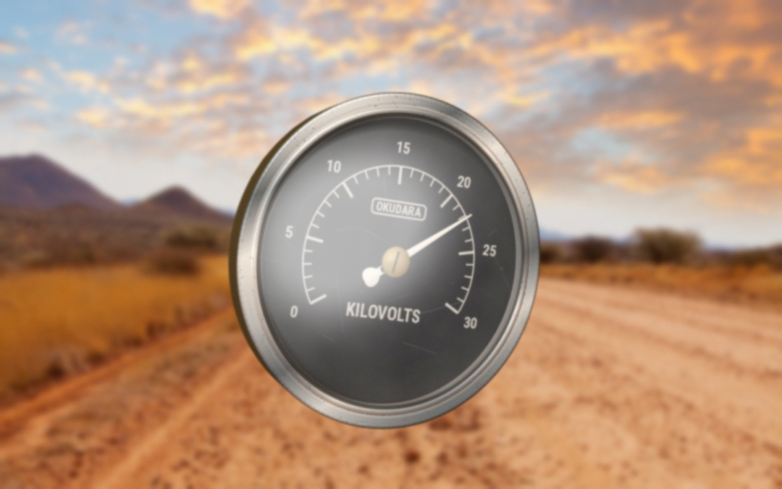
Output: 22 kV
